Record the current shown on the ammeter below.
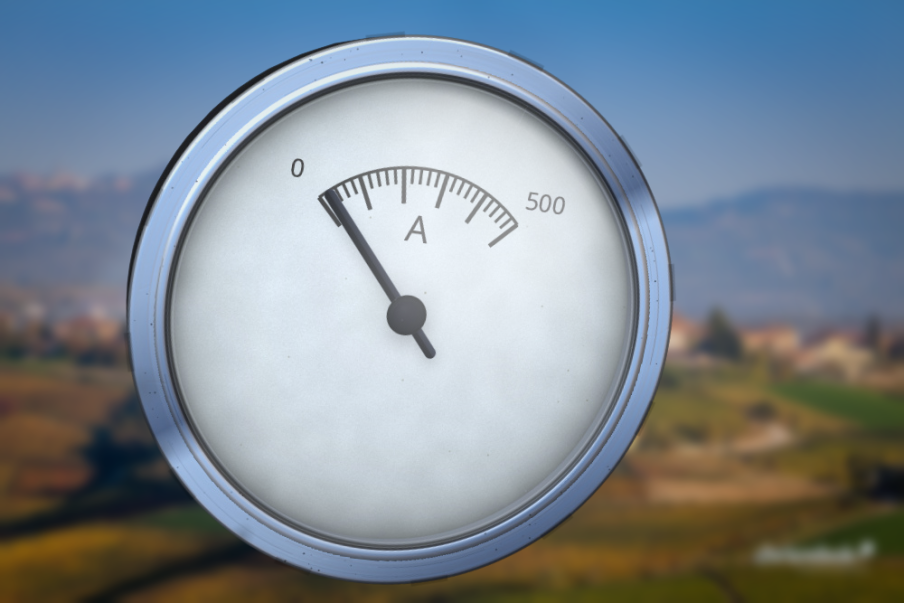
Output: 20 A
